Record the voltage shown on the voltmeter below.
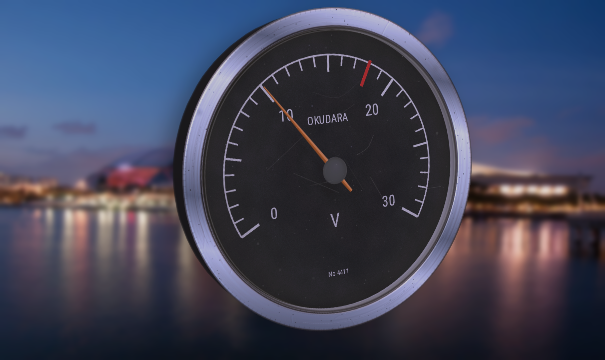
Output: 10 V
